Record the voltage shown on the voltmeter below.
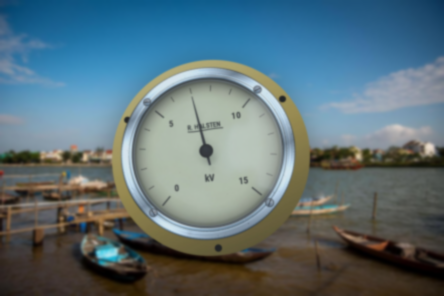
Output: 7 kV
